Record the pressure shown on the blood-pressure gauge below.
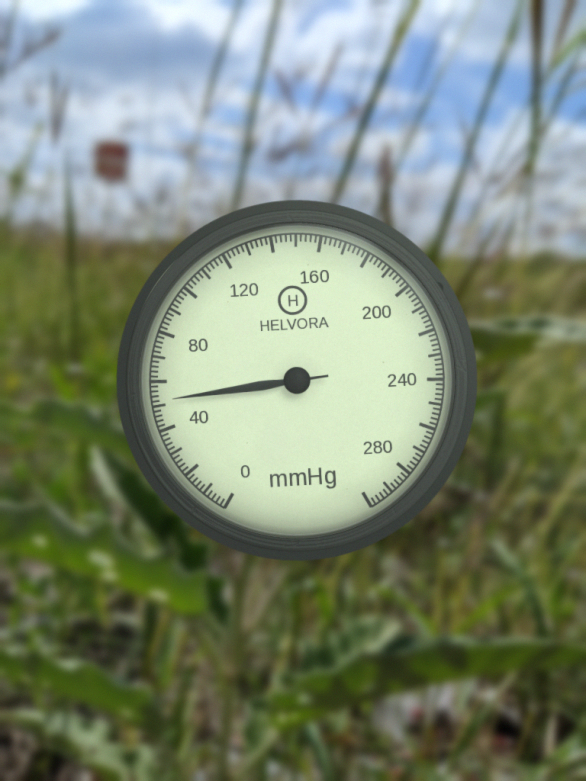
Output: 52 mmHg
